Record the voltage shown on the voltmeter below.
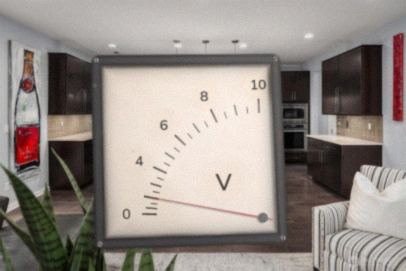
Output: 2 V
